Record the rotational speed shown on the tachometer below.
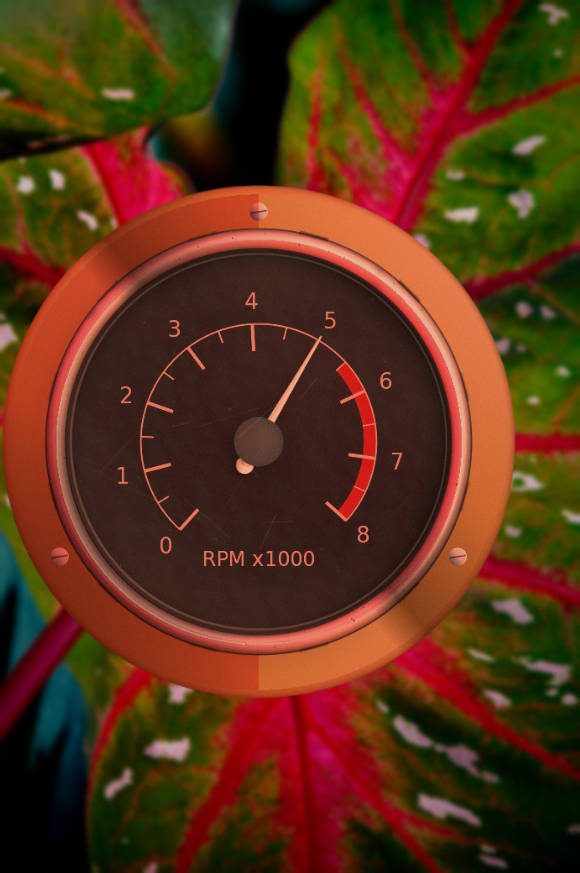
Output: 5000 rpm
